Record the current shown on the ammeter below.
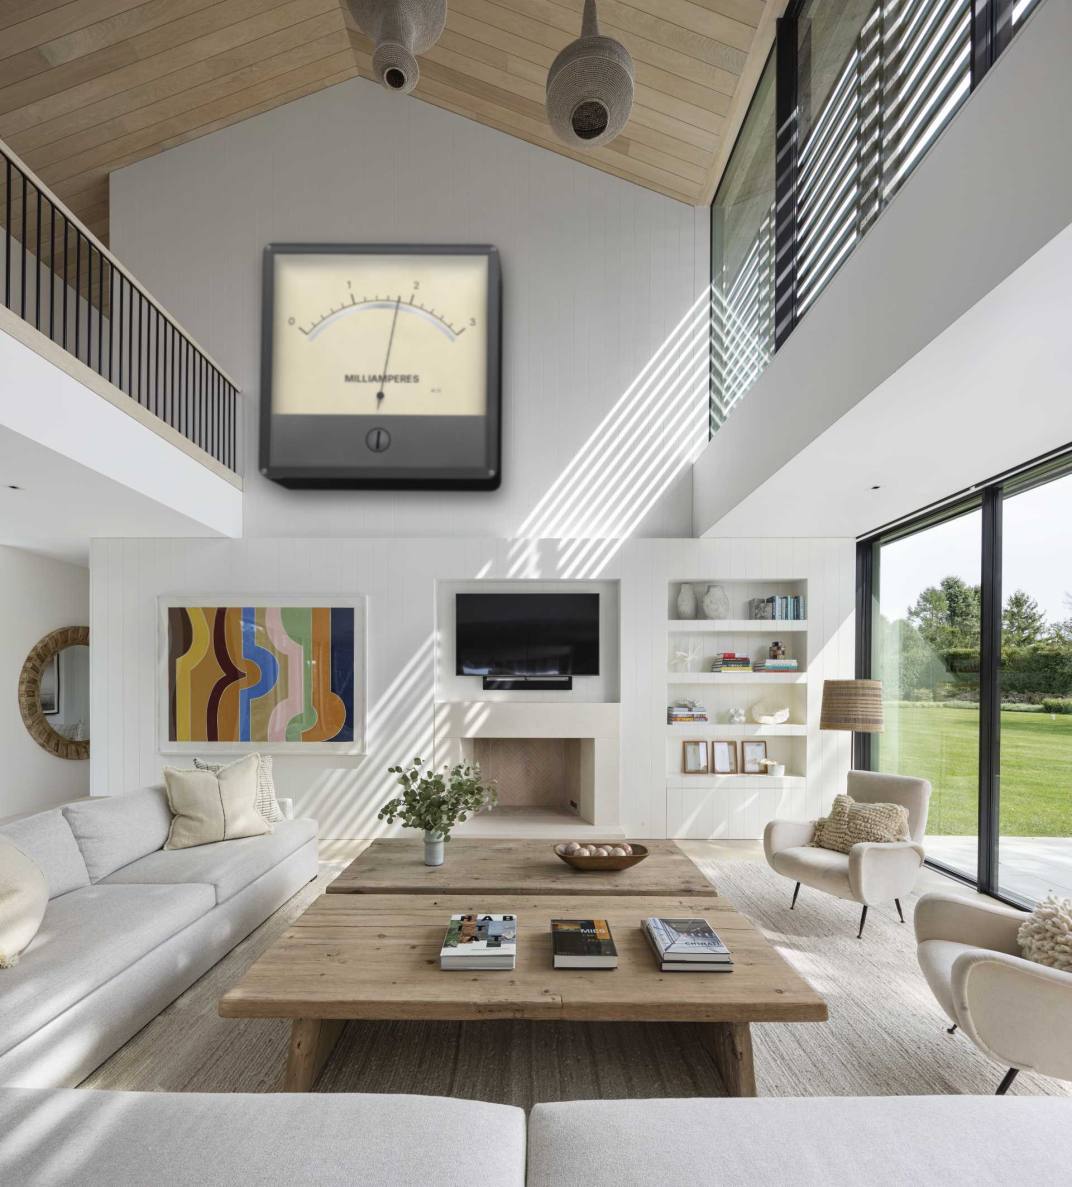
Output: 1.8 mA
